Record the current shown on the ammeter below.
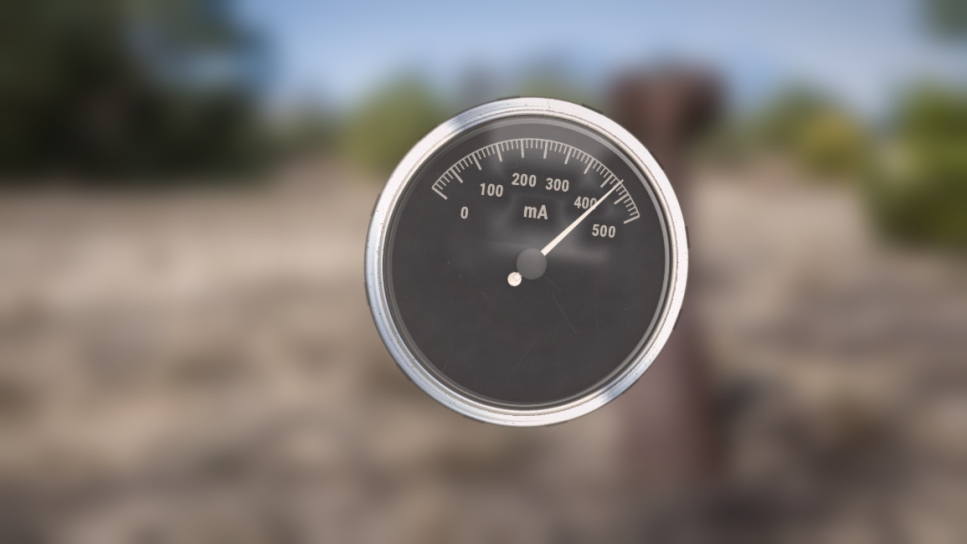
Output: 420 mA
